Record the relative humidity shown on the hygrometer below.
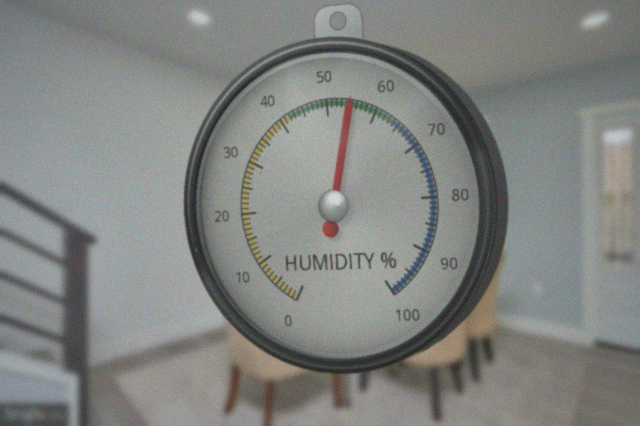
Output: 55 %
